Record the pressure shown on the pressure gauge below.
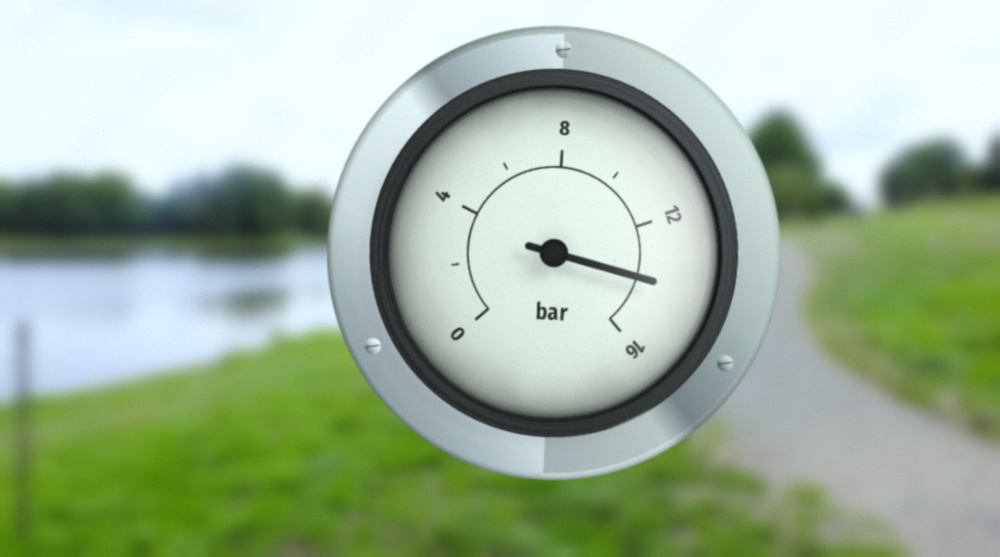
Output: 14 bar
